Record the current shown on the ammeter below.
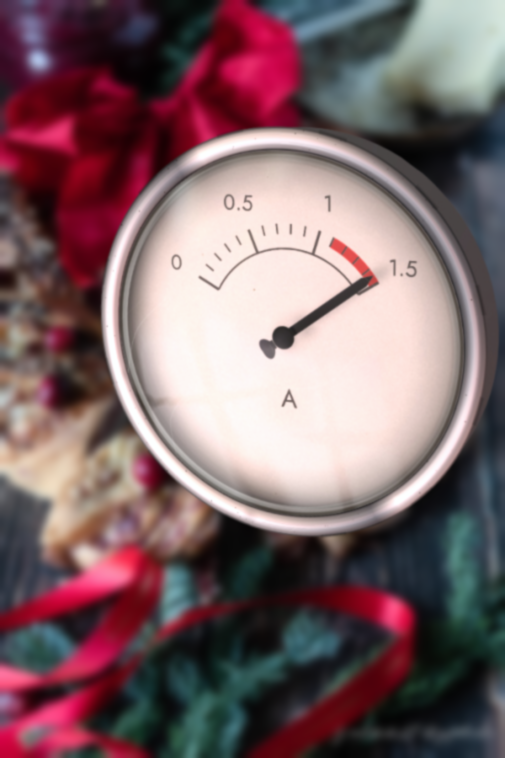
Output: 1.45 A
